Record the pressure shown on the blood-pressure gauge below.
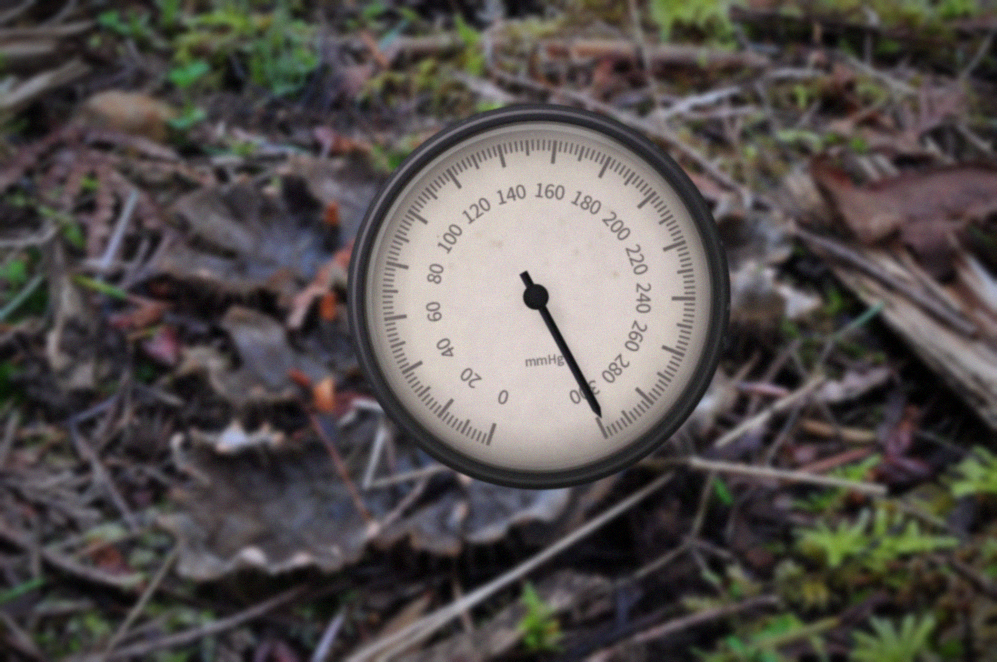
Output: 298 mmHg
